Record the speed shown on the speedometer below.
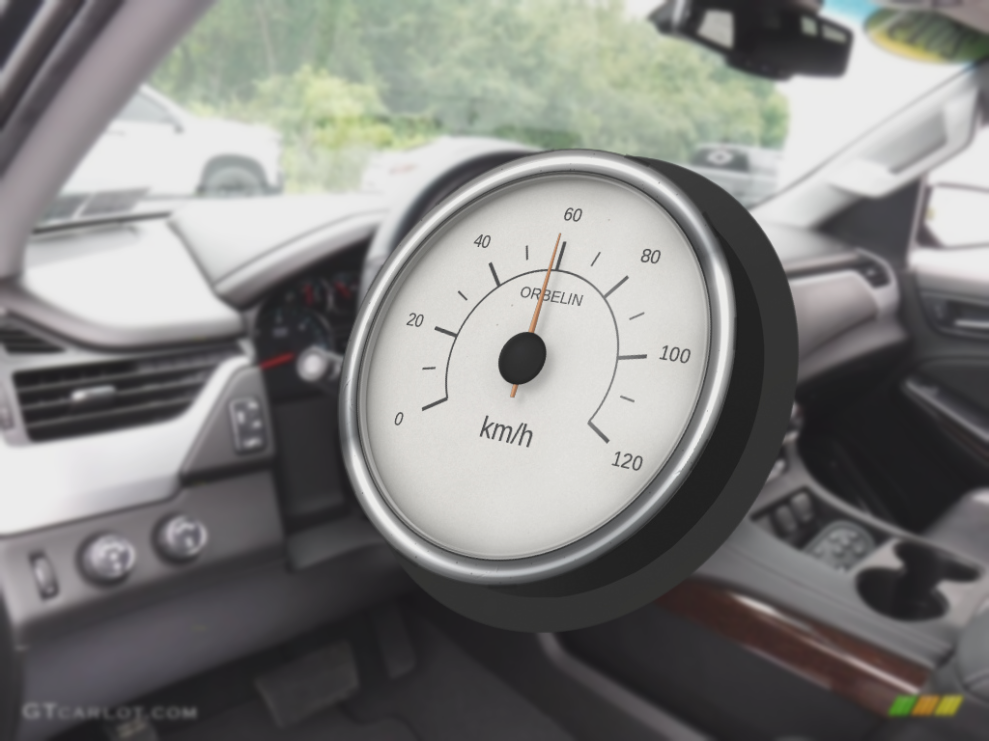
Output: 60 km/h
